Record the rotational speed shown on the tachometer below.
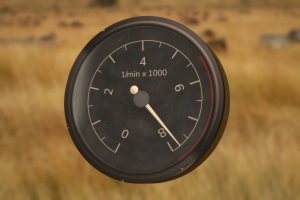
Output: 7750 rpm
